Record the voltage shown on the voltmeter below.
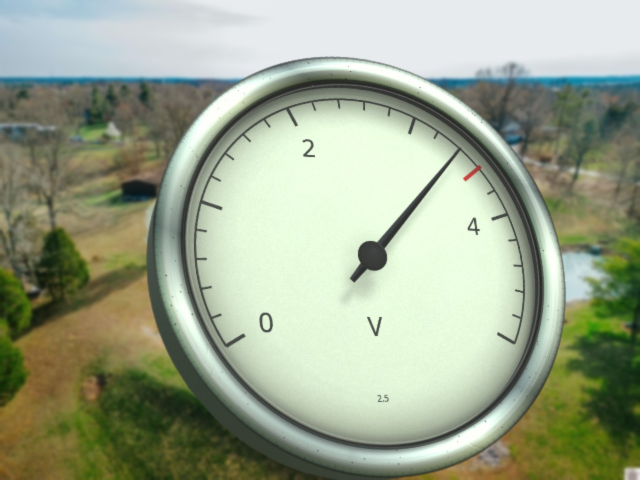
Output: 3.4 V
